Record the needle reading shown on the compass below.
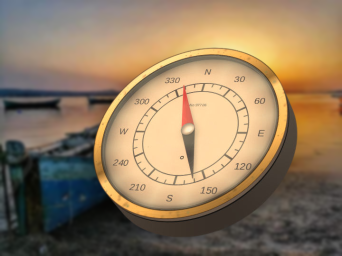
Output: 340 °
